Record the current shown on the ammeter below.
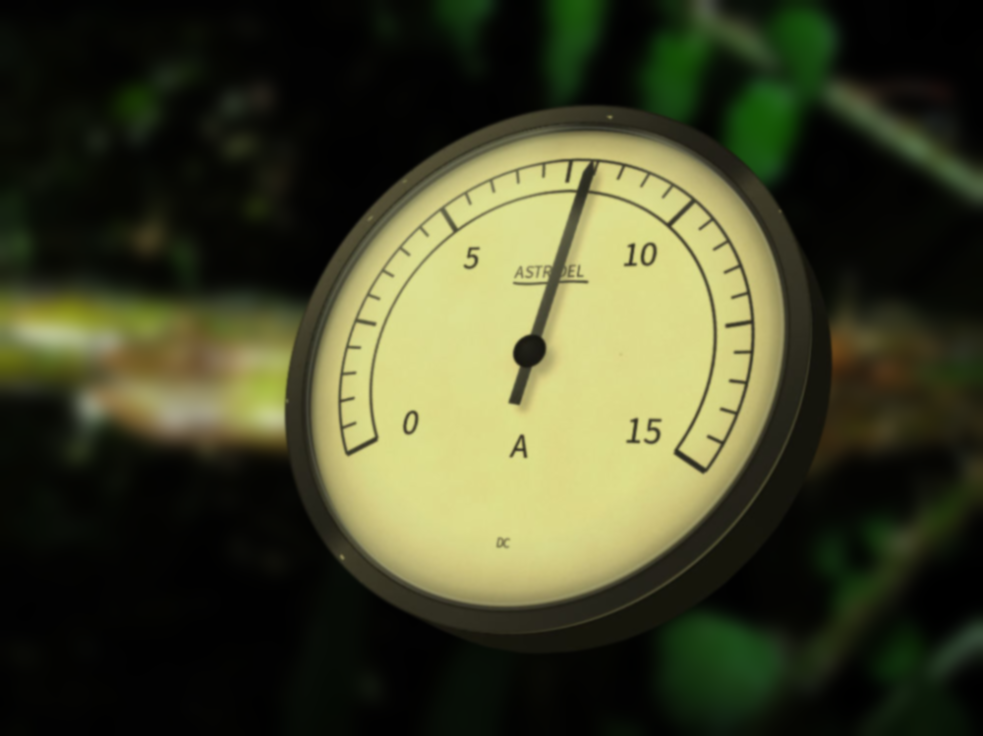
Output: 8 A
